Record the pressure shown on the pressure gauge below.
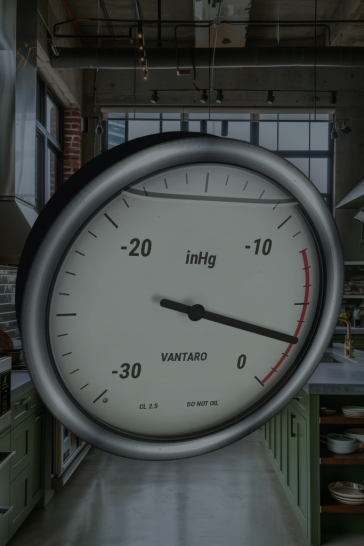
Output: -3 inHg
